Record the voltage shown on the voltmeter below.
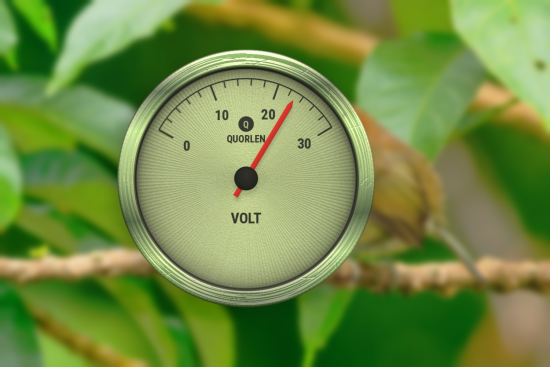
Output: 23 V
